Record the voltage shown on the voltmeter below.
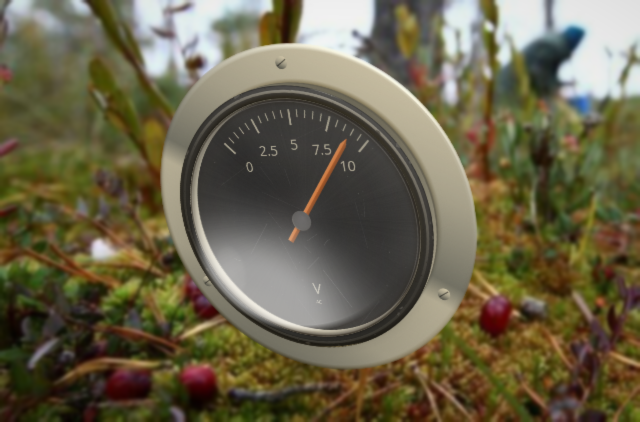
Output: 9 V
